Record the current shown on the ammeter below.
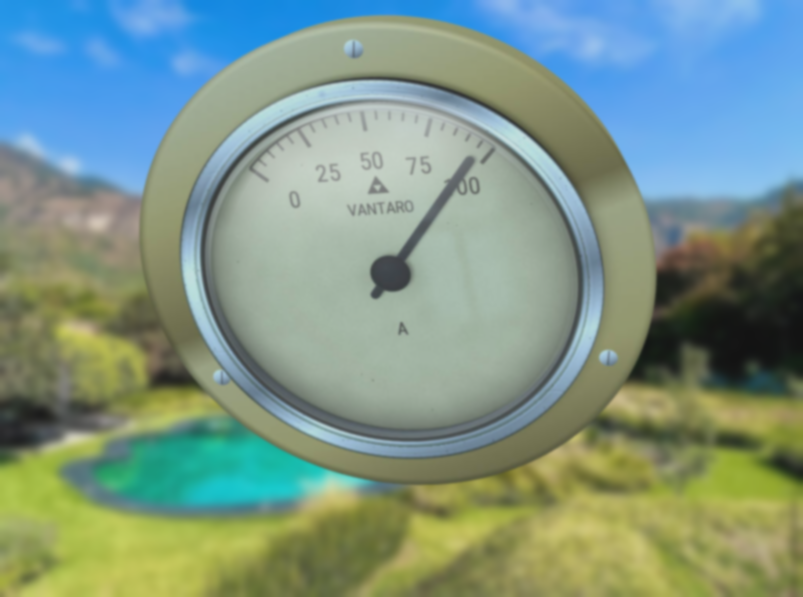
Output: 95 A
